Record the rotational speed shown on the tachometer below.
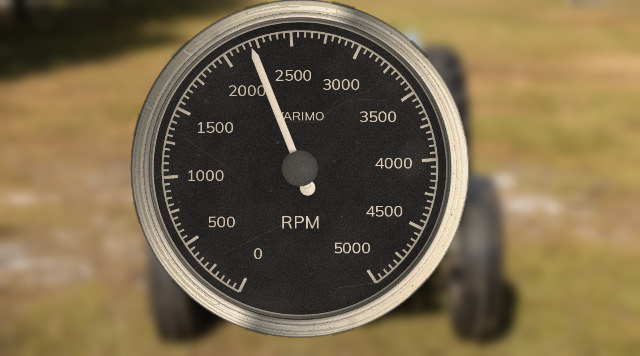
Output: 2200 rpm
